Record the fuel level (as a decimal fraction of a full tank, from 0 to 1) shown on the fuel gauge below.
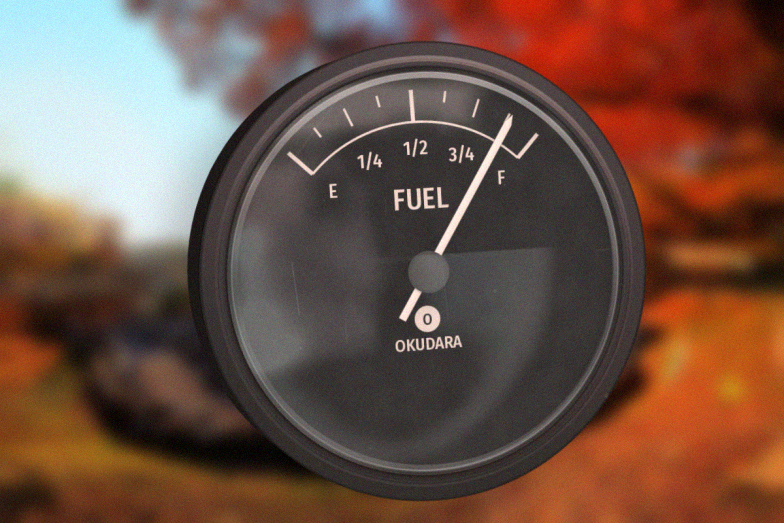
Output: 0.875
